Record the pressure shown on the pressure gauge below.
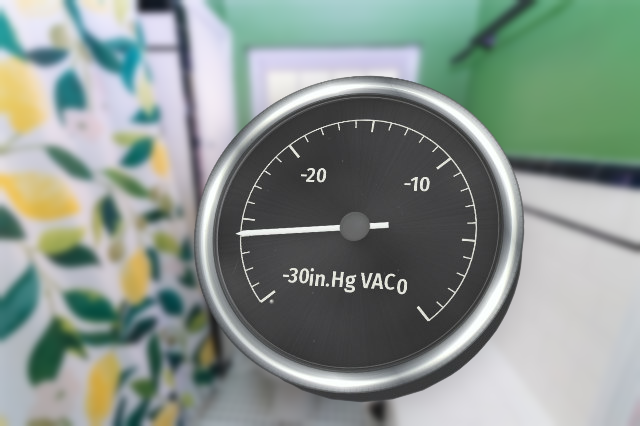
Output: -26 inHg
